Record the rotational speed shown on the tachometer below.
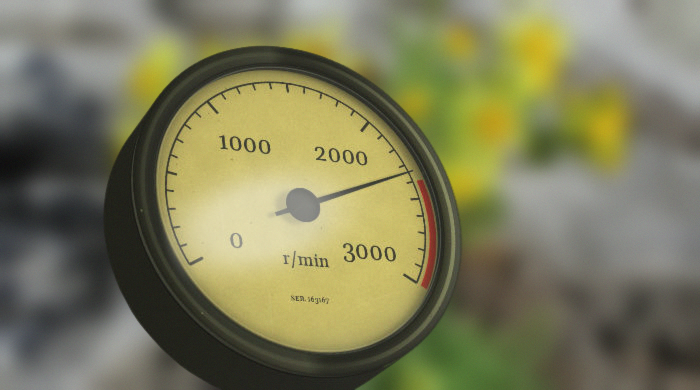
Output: 2350 rpm
